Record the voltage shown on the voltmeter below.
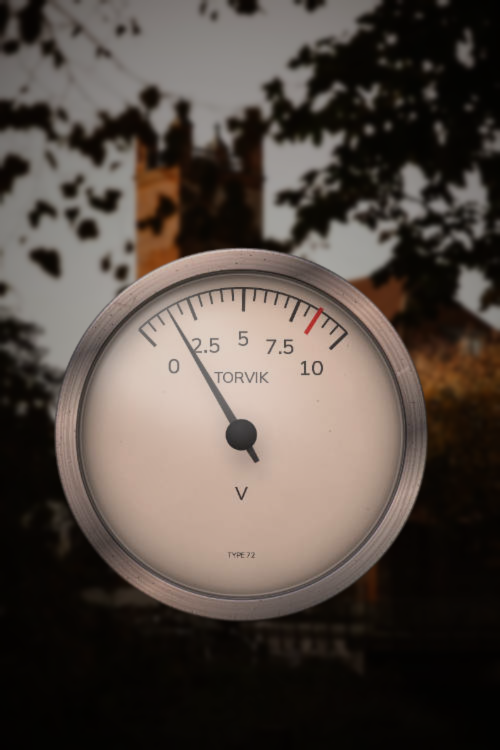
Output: 1.5 V
